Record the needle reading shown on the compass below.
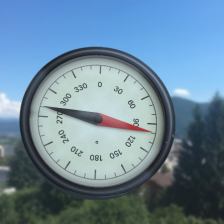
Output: 100 °
